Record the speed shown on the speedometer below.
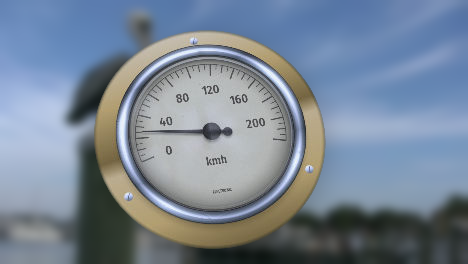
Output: 25 km/h
